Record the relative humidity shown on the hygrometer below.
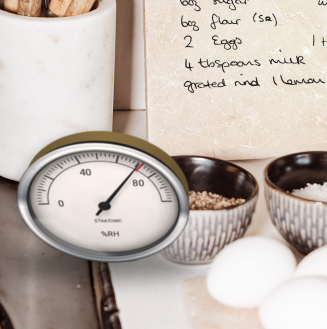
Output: 70 %
